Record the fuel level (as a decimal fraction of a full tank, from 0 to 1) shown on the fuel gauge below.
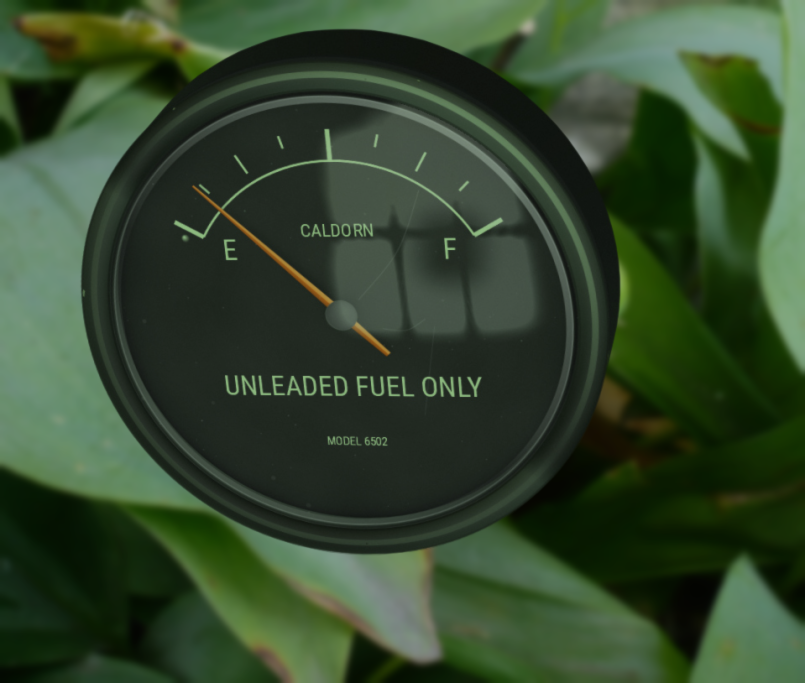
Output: 0.125
